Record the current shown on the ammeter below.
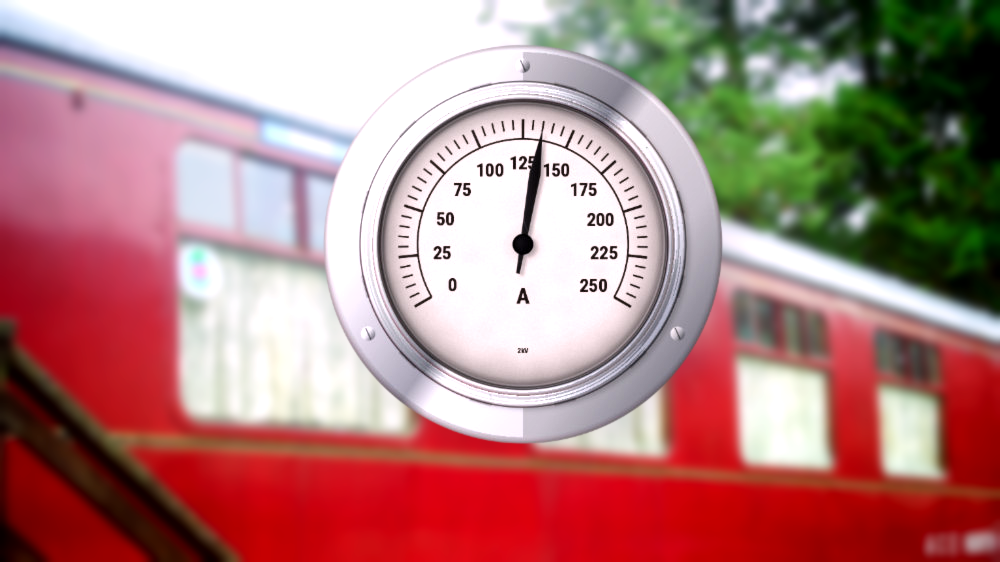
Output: 135 A
